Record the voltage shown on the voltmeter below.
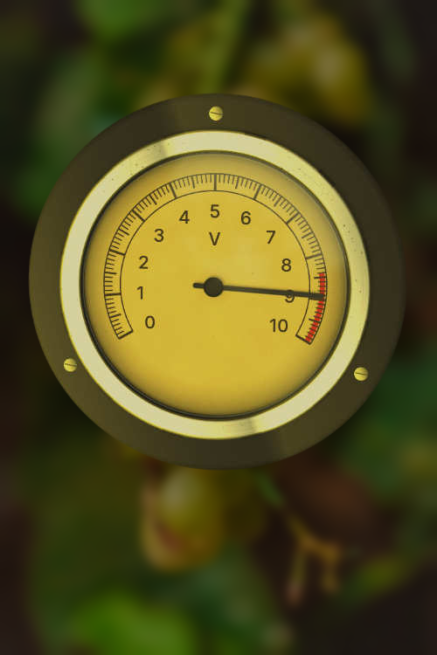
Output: 8.9 V
